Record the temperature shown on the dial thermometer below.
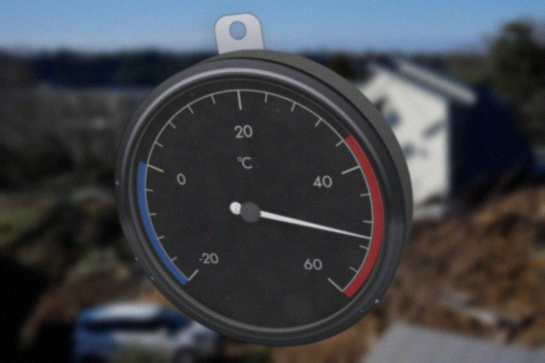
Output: 50 °C
